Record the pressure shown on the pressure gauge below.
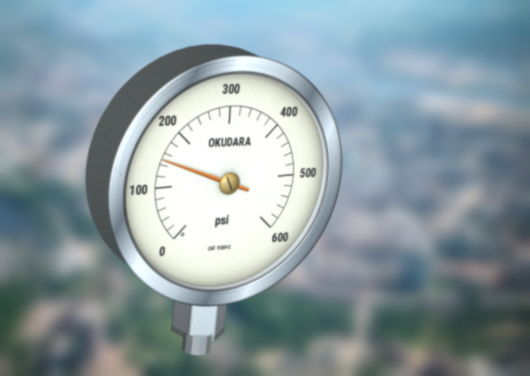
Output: 150 psi
